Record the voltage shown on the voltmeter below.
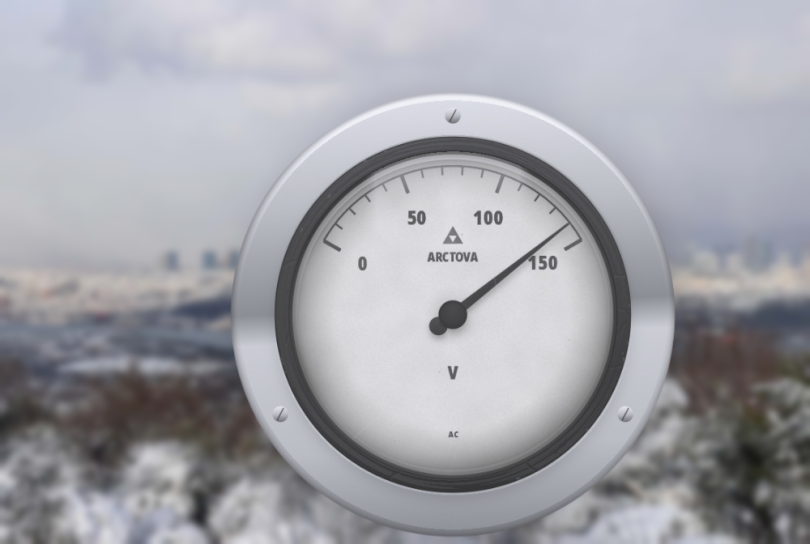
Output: 140 V
